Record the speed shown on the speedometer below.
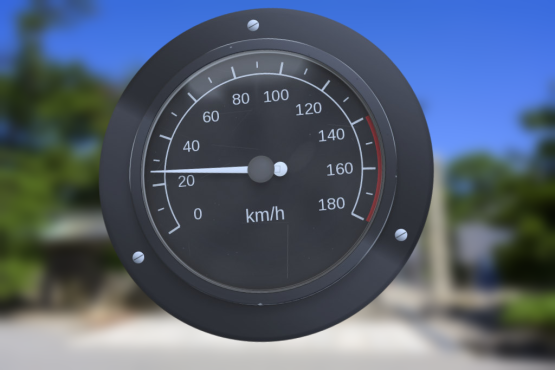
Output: 25 km/h
